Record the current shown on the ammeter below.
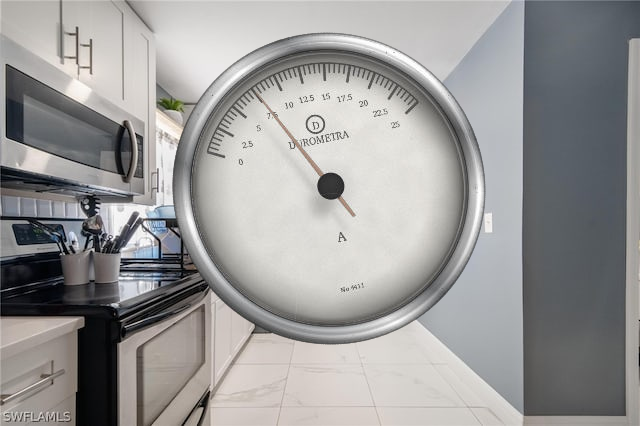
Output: 7.5 A
